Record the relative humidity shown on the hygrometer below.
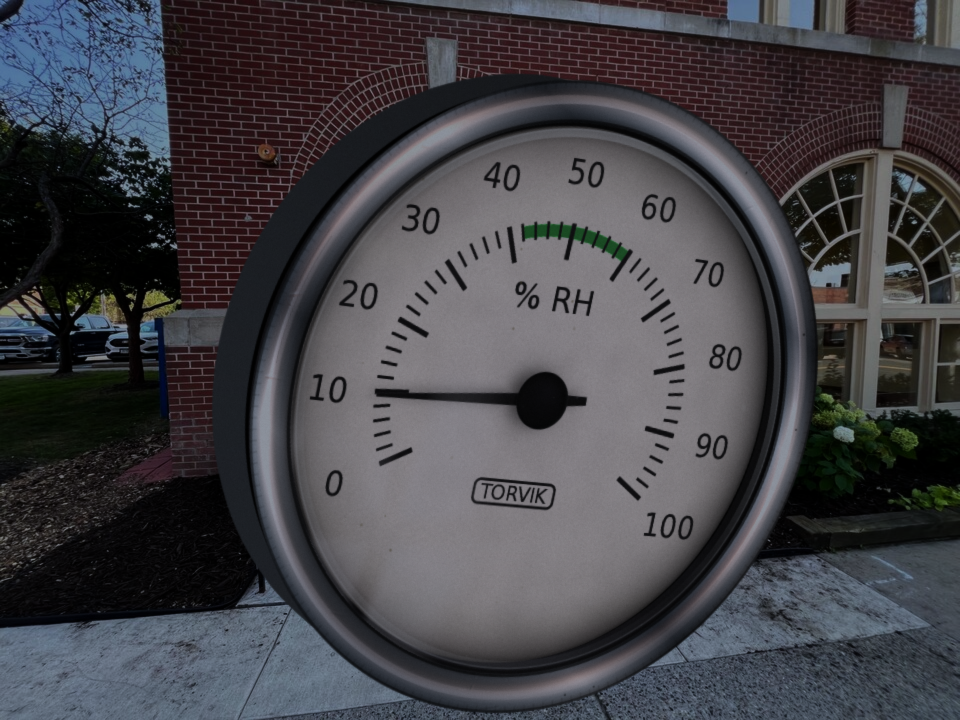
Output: 10 %
